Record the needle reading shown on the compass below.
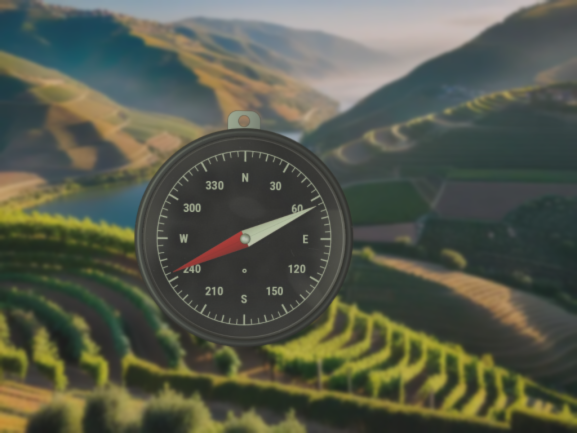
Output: 245 °
